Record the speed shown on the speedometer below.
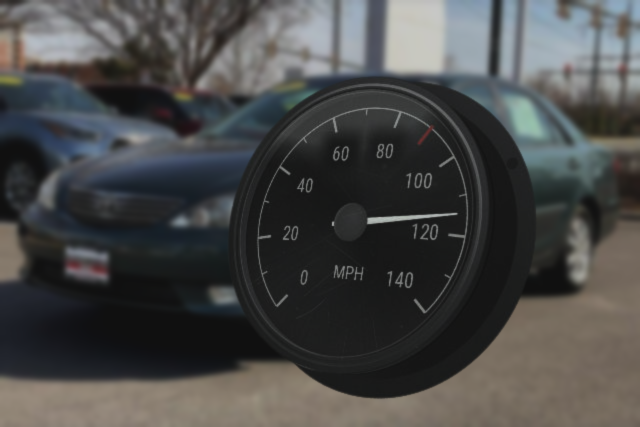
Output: 115 mph
